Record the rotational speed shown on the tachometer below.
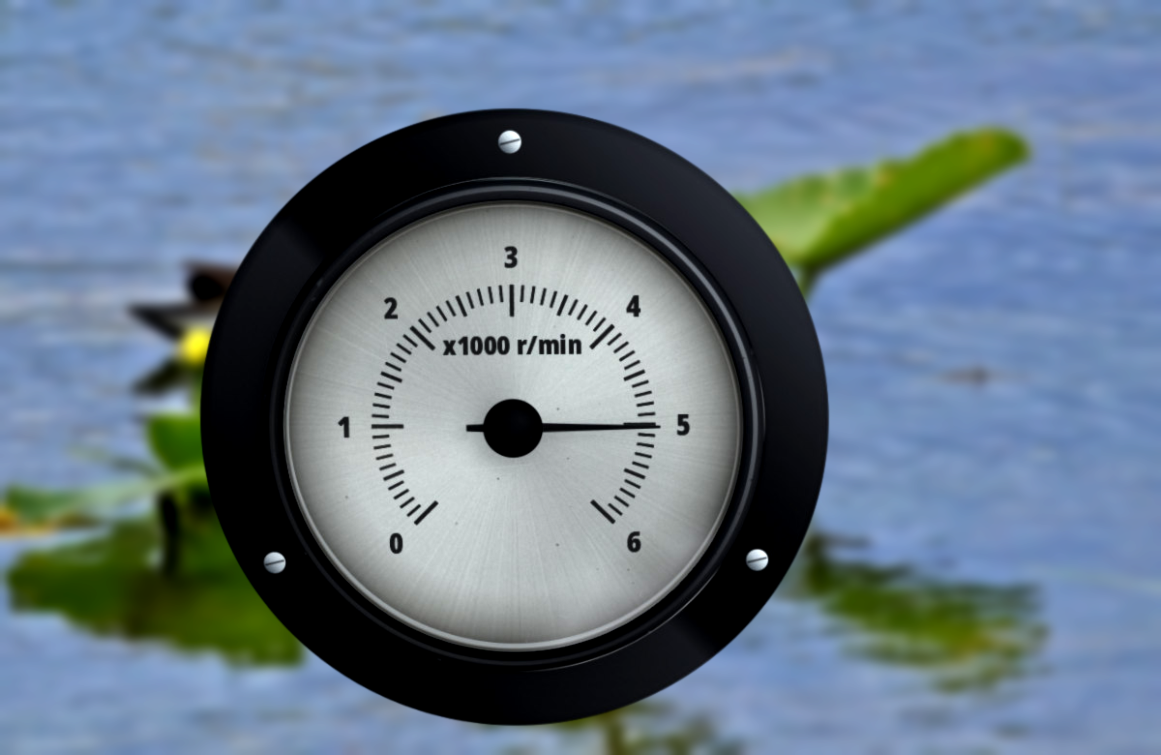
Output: 5000 rpm
